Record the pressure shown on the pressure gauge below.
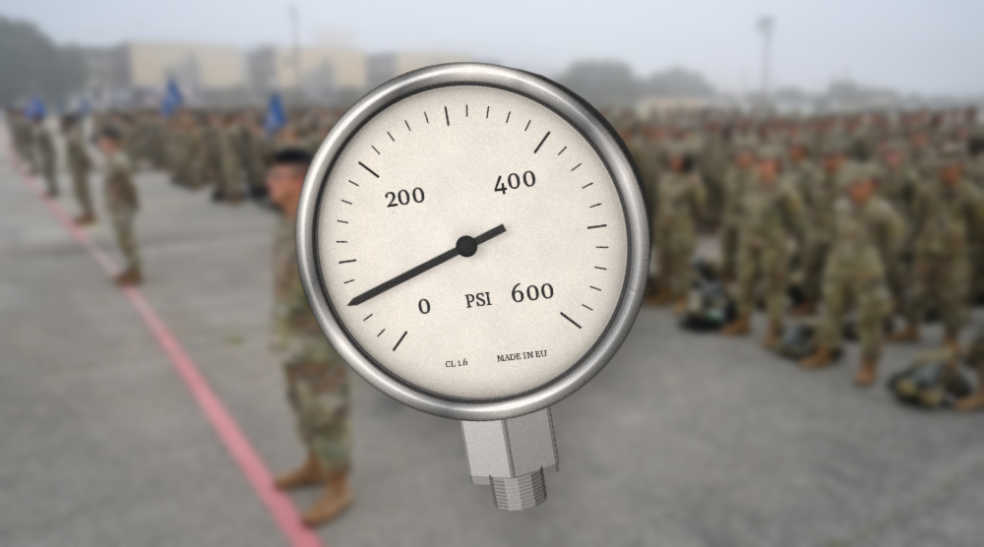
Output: 60 psi
